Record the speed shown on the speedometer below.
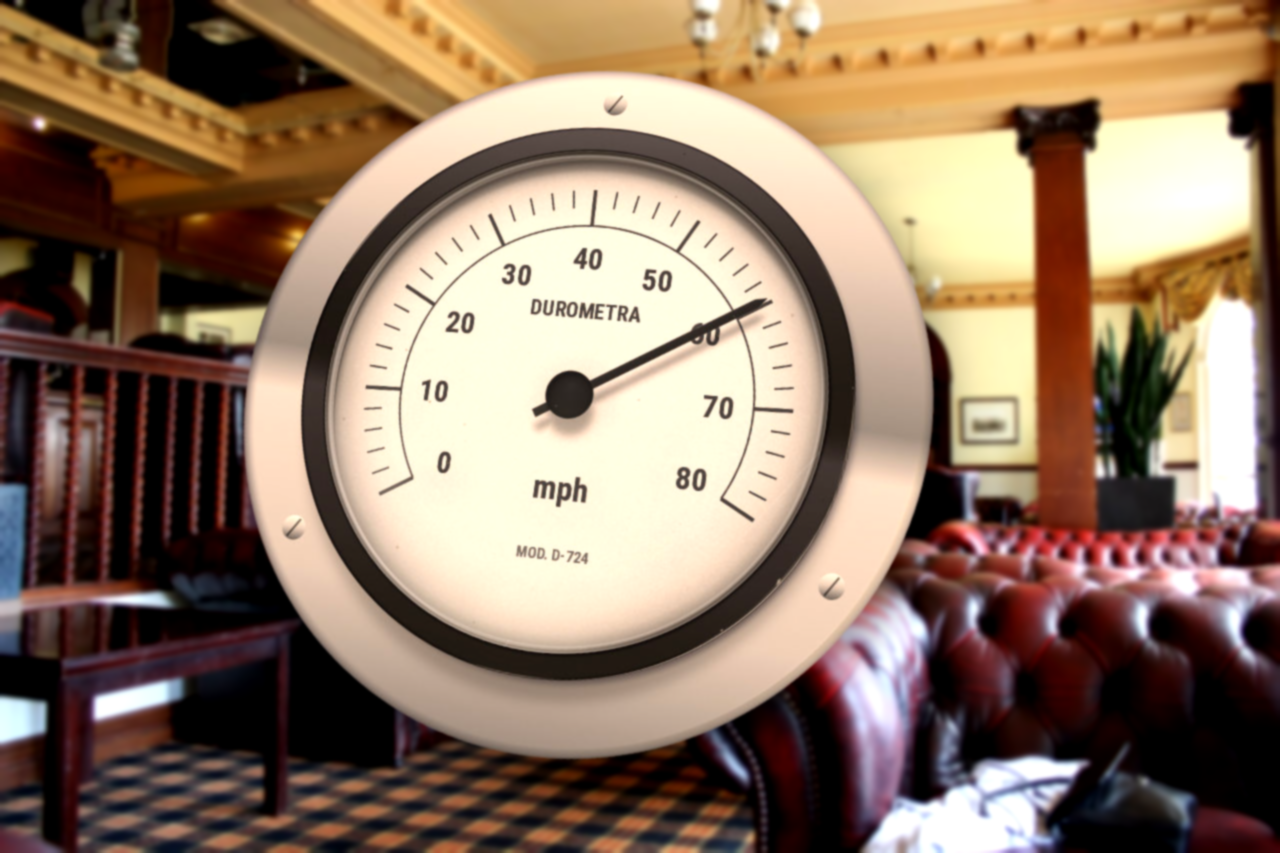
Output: 60 mph
